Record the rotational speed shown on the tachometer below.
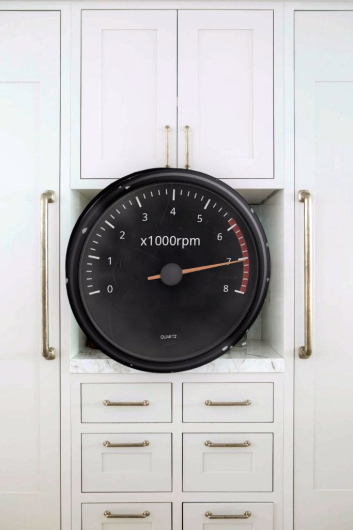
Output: 7000 rpm
